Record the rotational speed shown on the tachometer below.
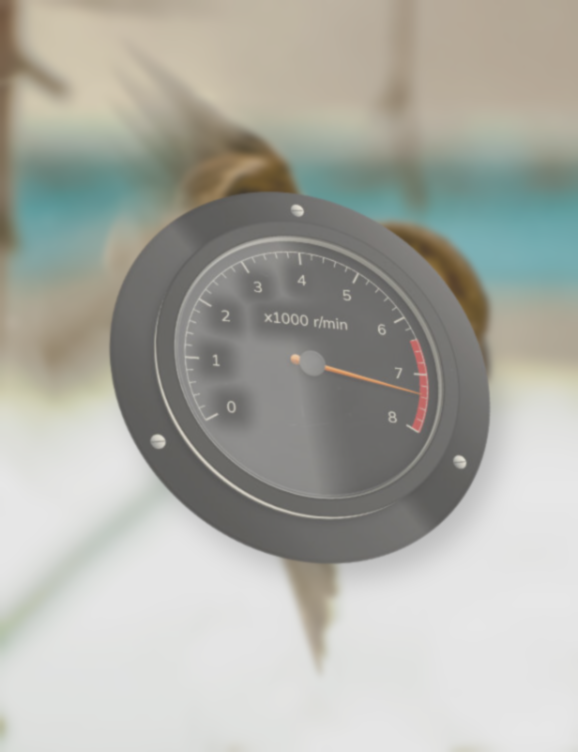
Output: 7400 rpm
